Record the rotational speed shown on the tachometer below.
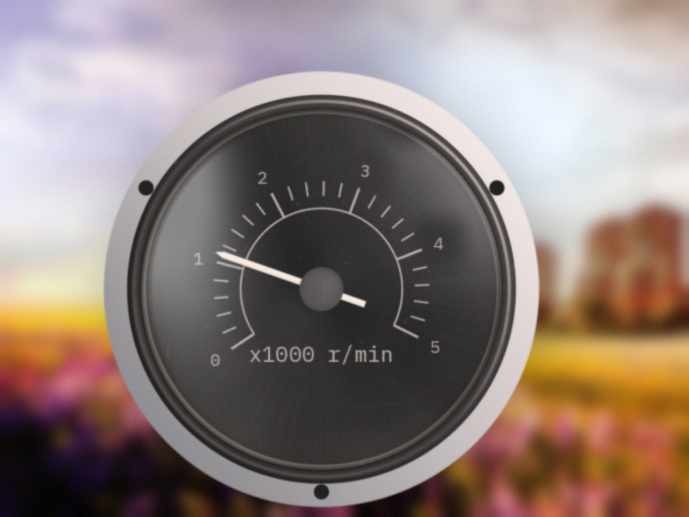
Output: 1100 rpm
